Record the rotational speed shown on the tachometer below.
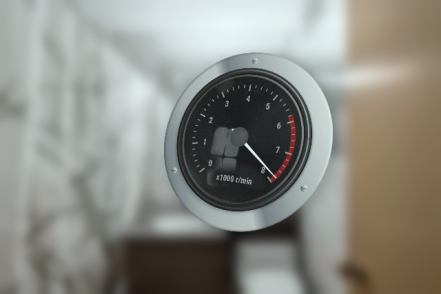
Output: 7800 rpm
